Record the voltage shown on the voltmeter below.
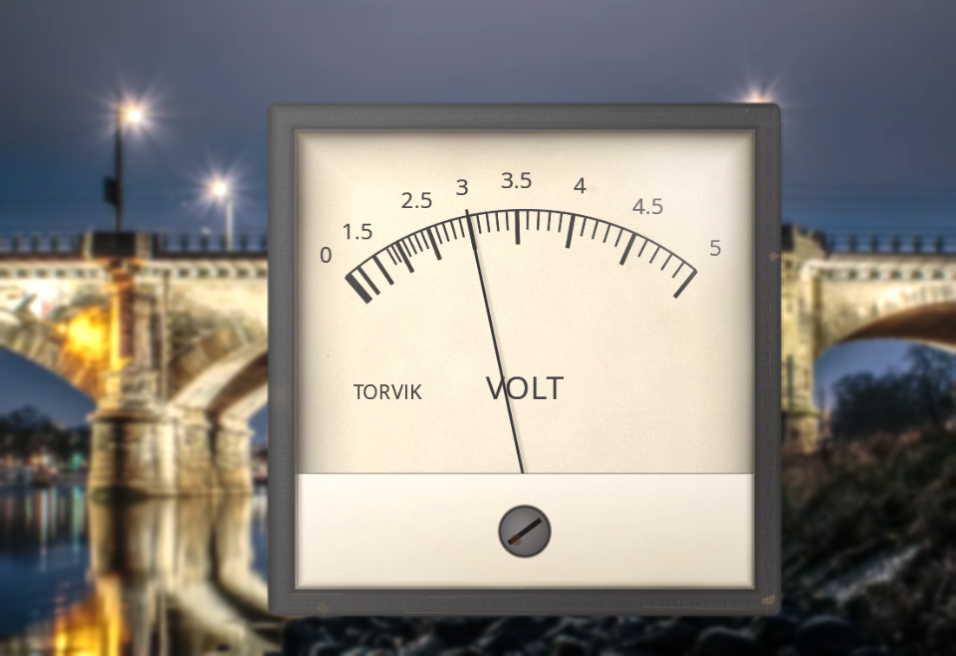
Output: 3 V
